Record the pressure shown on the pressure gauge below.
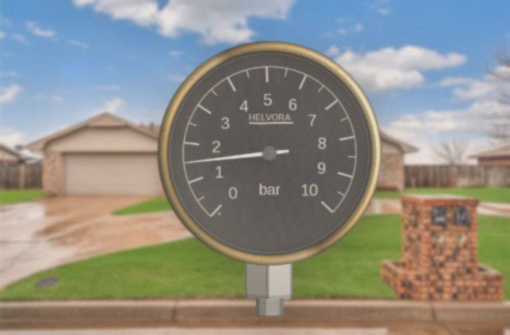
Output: 1.5 bar
